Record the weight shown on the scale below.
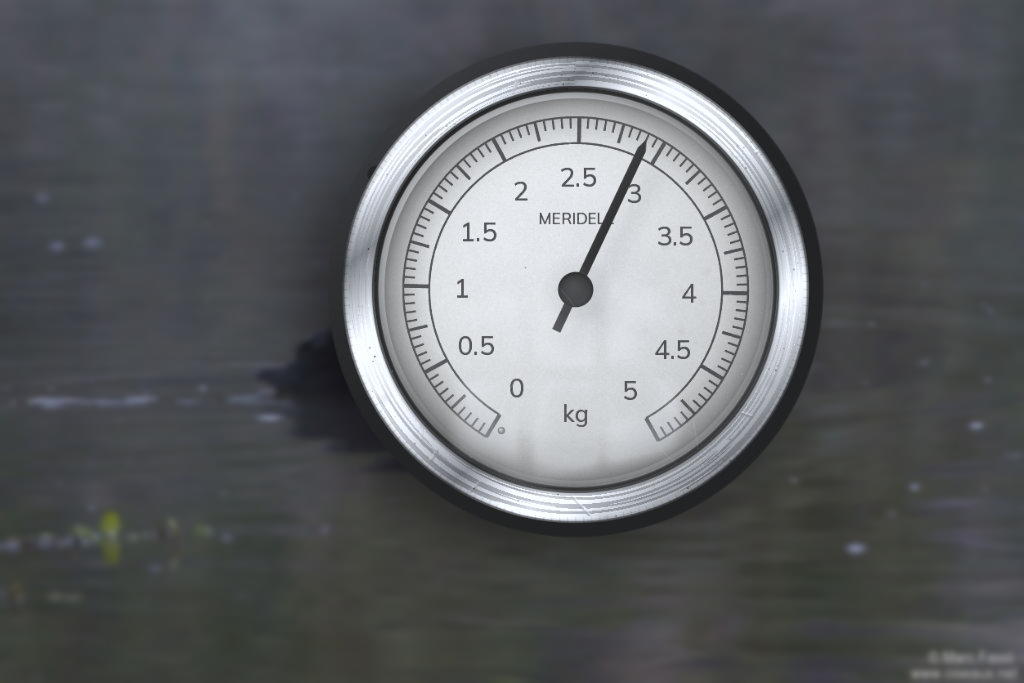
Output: 2.9 kg
